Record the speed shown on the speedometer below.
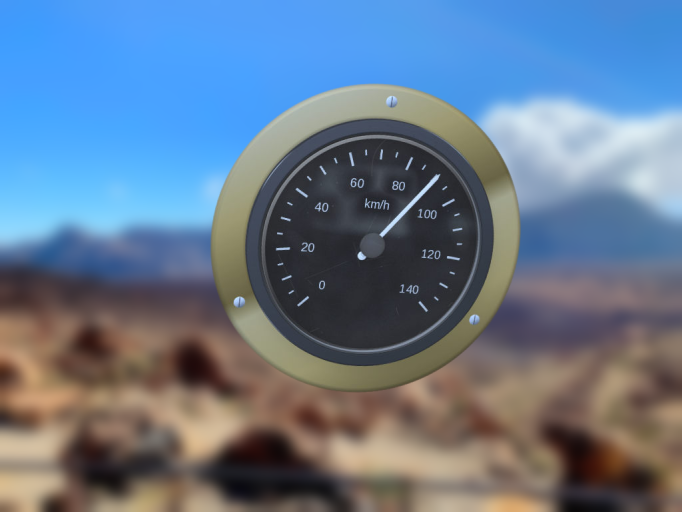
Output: 90 km/h
